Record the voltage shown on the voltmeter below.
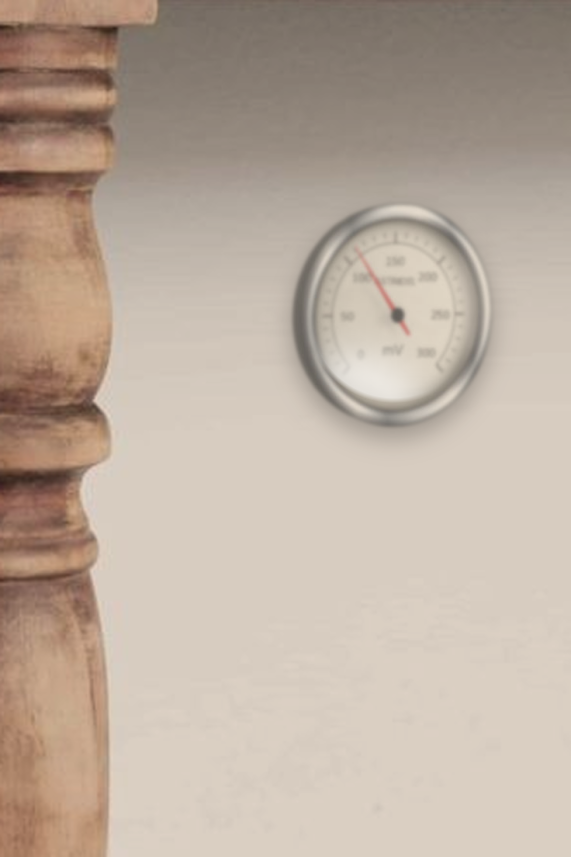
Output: 110 mV
